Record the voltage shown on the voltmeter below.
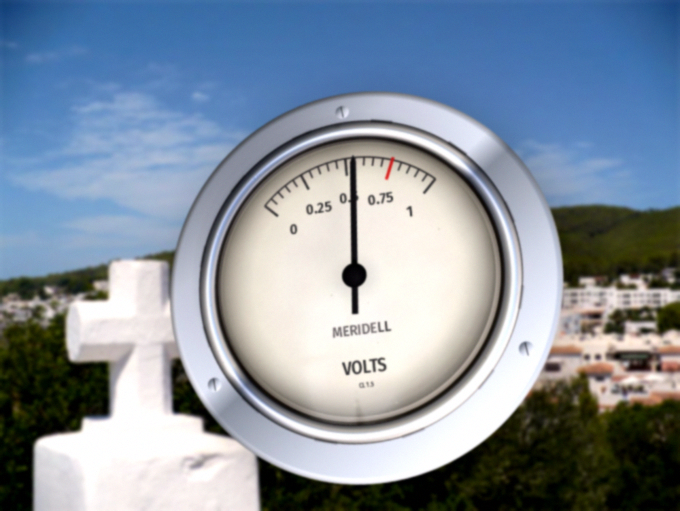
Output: 0.55 V
